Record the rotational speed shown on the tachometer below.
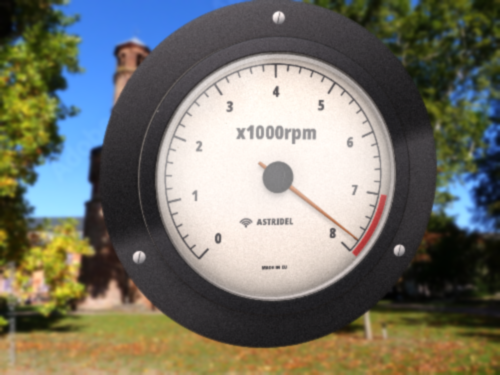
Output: 7800 rpm
